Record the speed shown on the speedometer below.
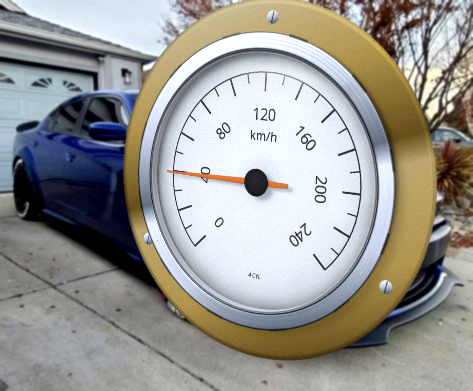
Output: 40 km/h
